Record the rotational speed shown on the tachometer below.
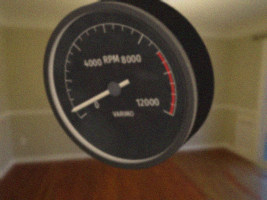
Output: 500 rpm
